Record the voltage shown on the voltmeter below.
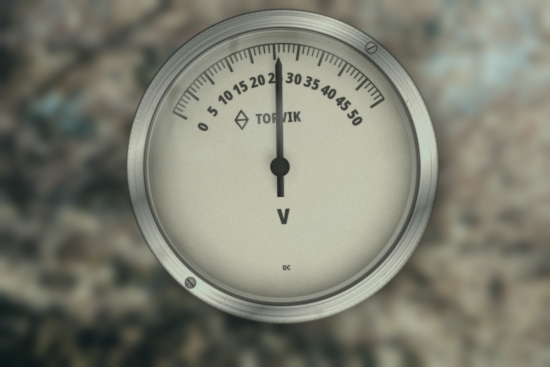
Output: 26 V
